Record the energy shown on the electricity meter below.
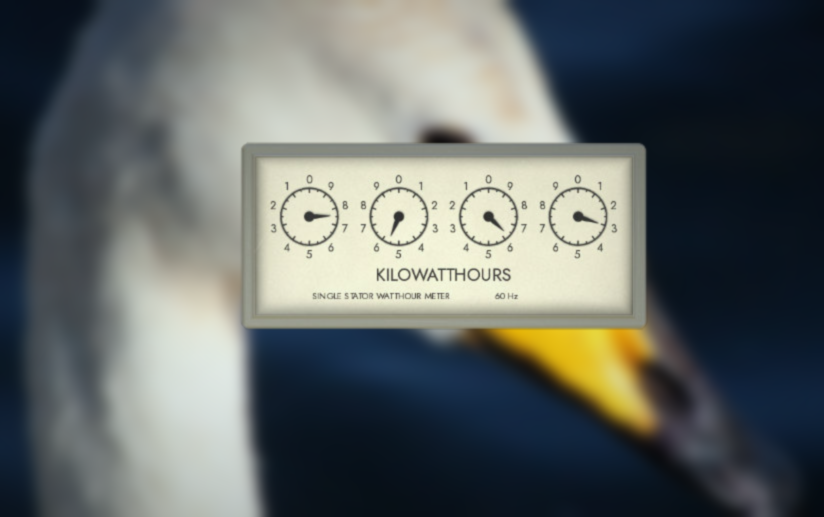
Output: 7563 kWh
